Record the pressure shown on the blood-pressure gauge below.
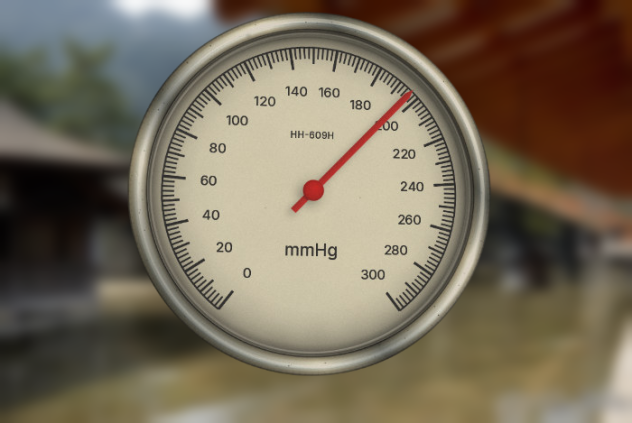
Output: 196 mmHg
